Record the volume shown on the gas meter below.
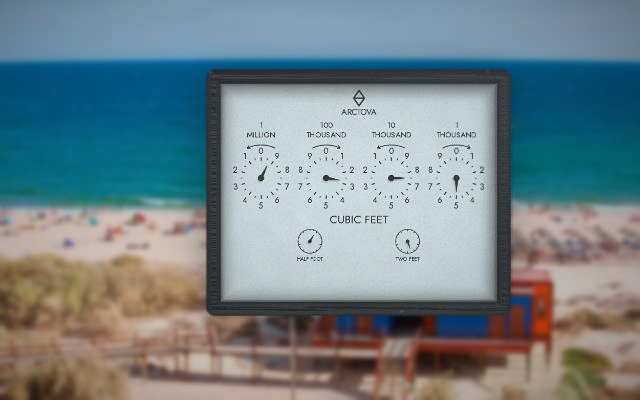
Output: 927500 ft³
